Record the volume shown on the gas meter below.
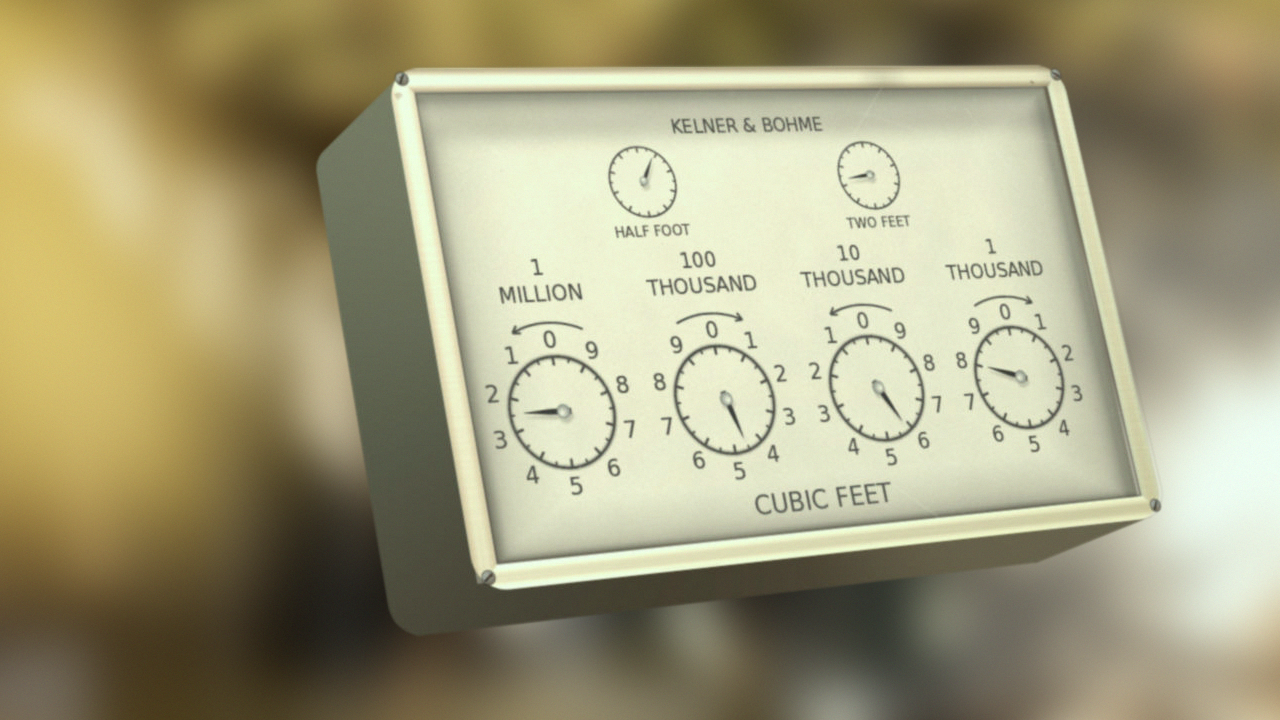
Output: 245800 ft³
